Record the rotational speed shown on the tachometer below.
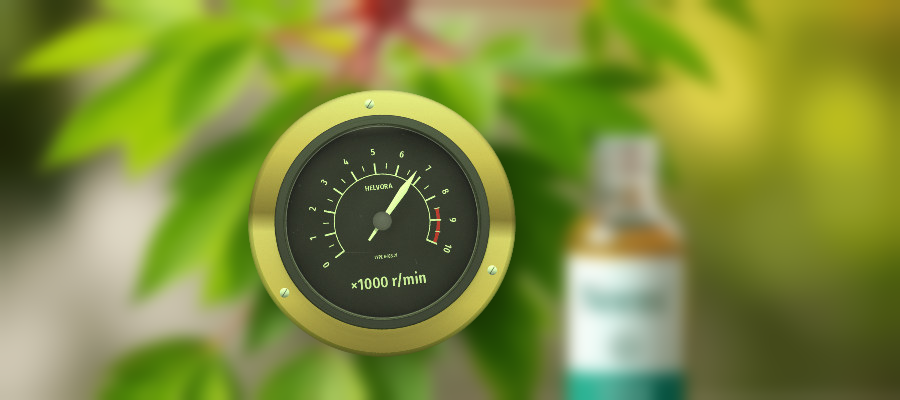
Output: 6750 rpm
